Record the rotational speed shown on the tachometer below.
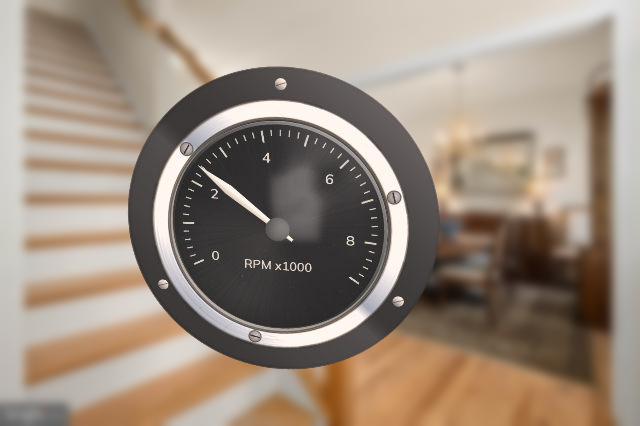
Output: 2400 rpm
